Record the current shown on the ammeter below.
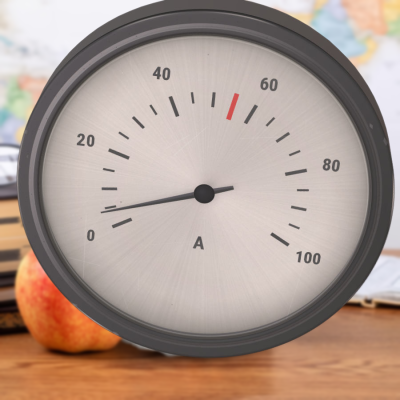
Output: 5 A
